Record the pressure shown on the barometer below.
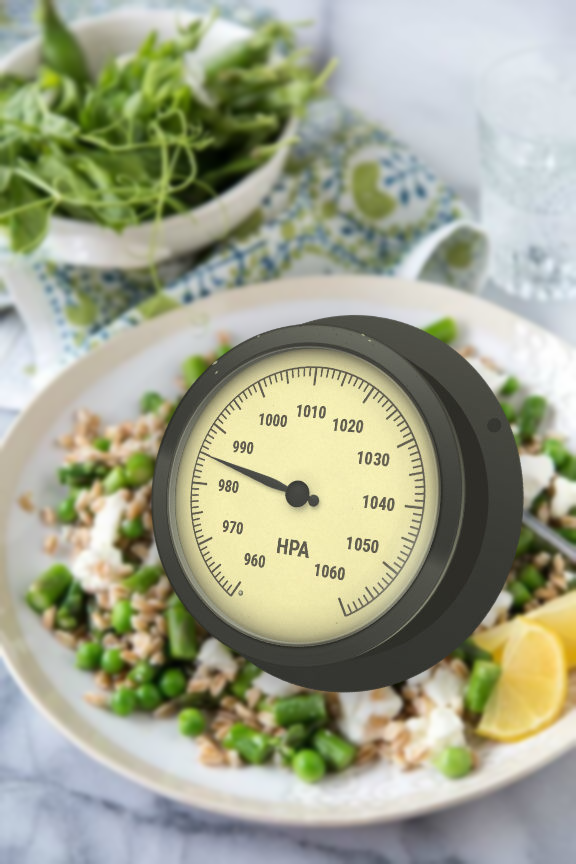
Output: 985 hPa
